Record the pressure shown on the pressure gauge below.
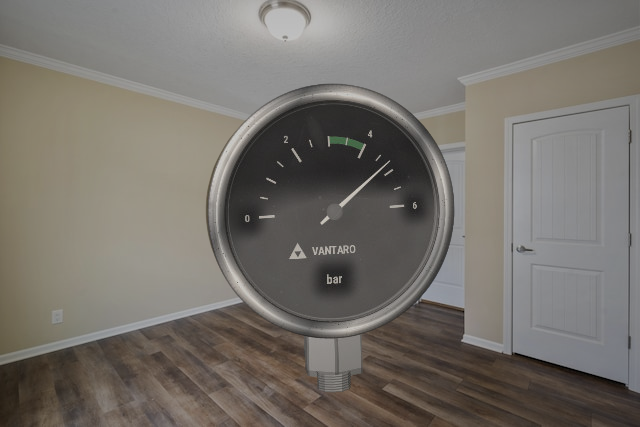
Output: 4.75 bar
